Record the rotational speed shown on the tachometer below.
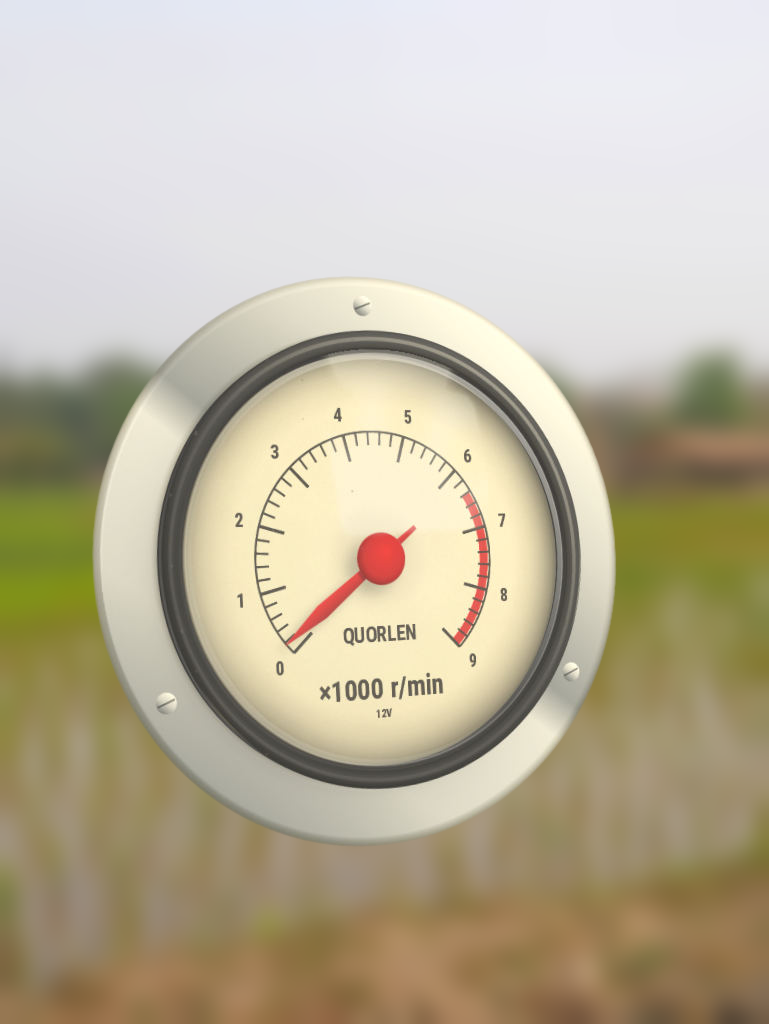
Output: 200 rpm
